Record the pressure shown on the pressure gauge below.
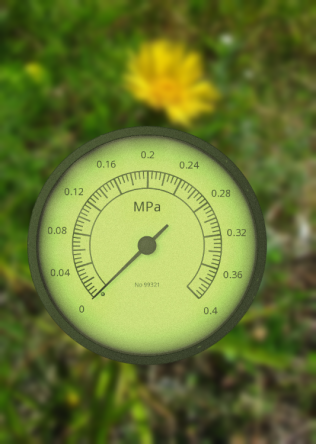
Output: 0 MPa
